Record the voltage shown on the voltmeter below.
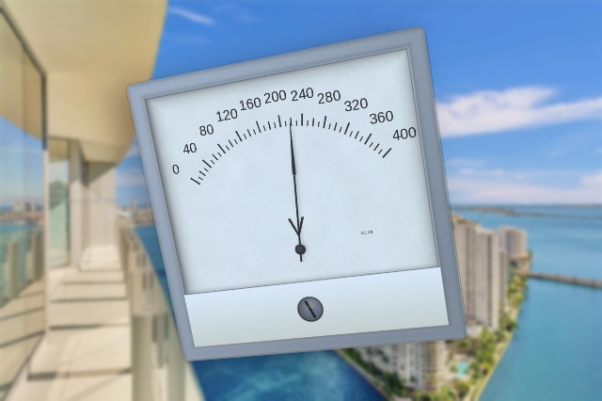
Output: 220 V
